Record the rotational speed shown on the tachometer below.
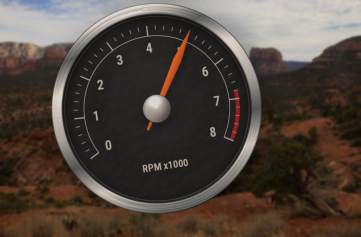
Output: 5000 rpm
